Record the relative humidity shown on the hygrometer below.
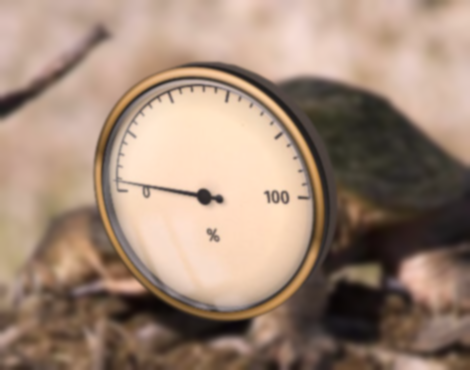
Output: 4 %
